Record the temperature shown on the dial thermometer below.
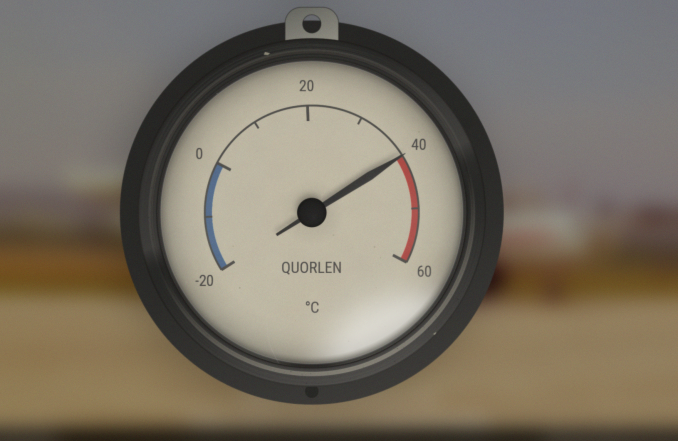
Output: 40 °C
